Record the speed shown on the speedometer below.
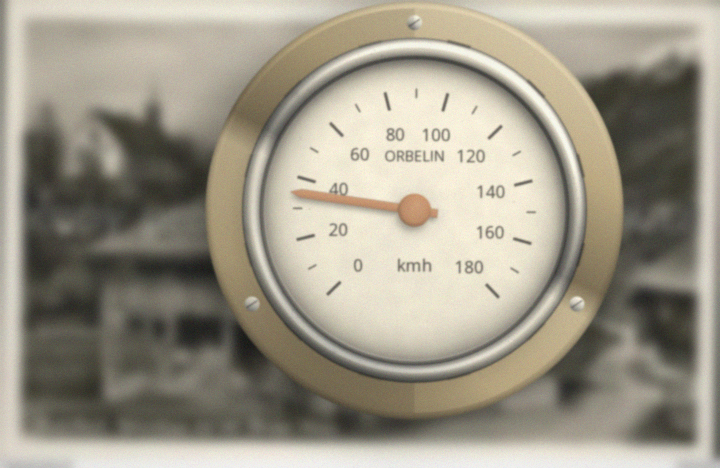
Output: 35 km/h
